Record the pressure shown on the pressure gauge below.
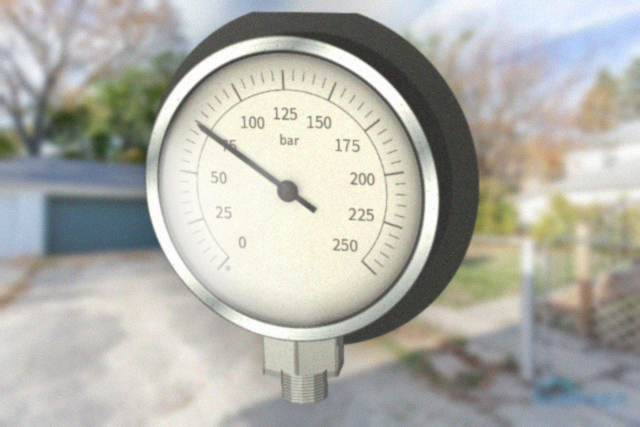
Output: 75 bar
